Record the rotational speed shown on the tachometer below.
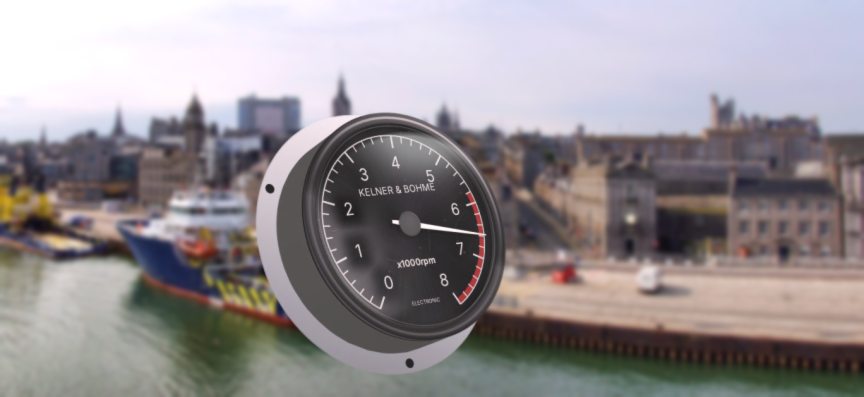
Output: 6600 rpm
